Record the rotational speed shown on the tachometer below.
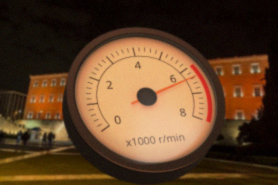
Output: 6400 rpm
